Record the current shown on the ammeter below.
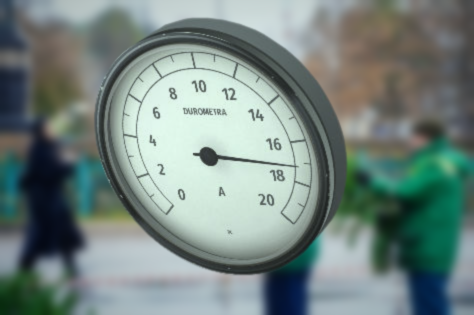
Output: 17 A
